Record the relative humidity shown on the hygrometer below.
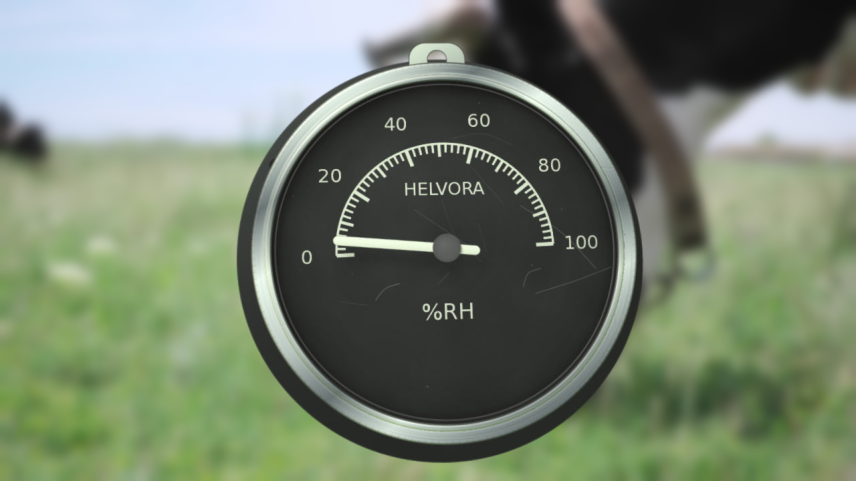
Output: 4 %
